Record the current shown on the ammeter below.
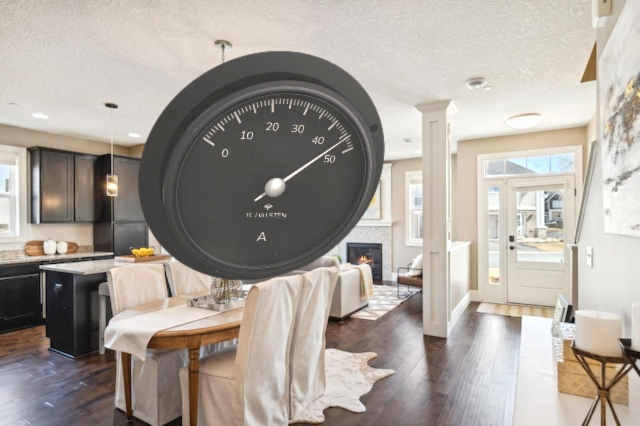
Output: 45 A
